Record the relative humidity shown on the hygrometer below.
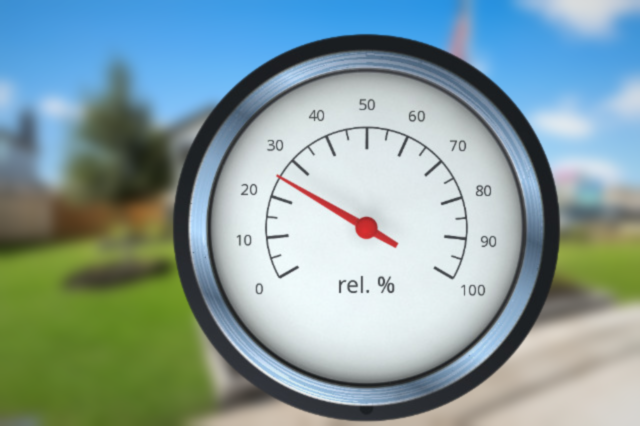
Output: 25 %
